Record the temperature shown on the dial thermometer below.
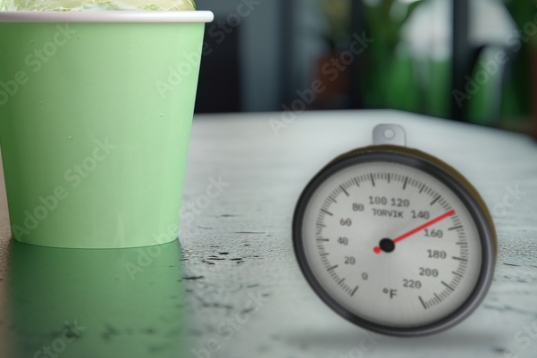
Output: 150 °F
